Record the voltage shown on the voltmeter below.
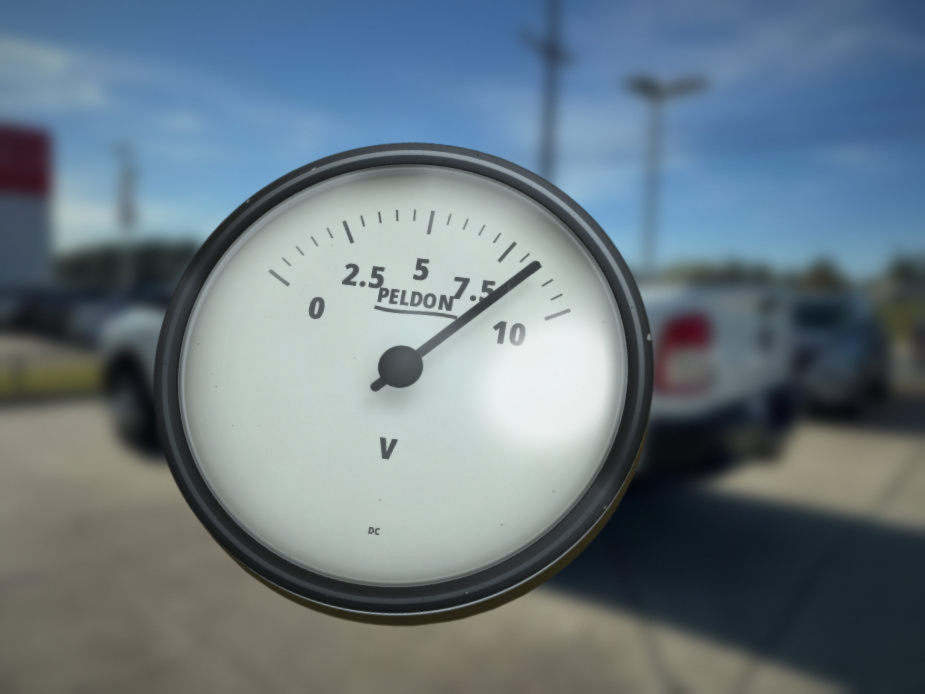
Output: 8.5 V
